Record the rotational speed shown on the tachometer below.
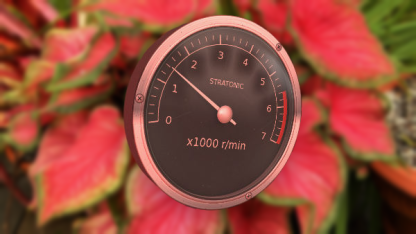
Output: 1400 rpm
